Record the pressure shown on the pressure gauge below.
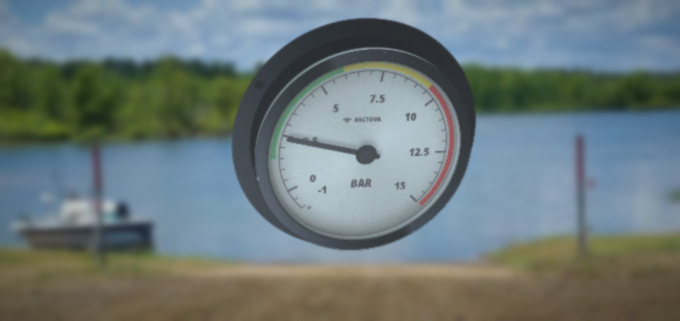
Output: 2.5 bar
